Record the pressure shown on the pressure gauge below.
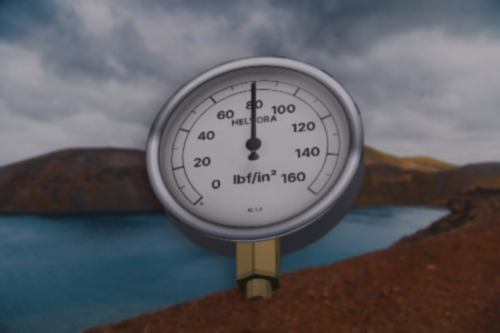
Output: 80 psi
